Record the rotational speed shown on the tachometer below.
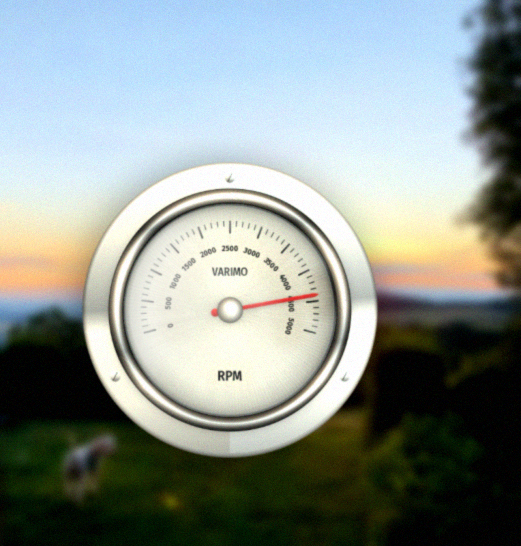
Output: 4400 rpm
